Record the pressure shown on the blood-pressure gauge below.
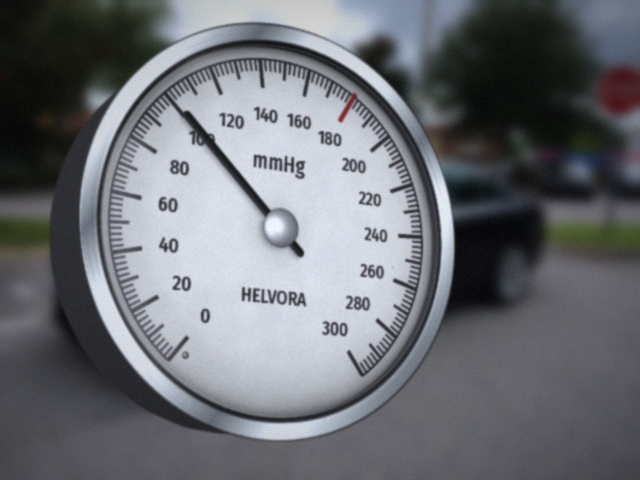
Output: 100 mmHg
